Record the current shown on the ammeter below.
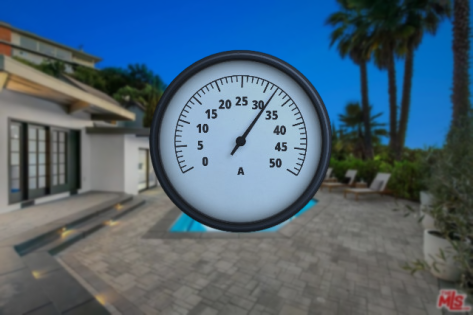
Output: 32 A
